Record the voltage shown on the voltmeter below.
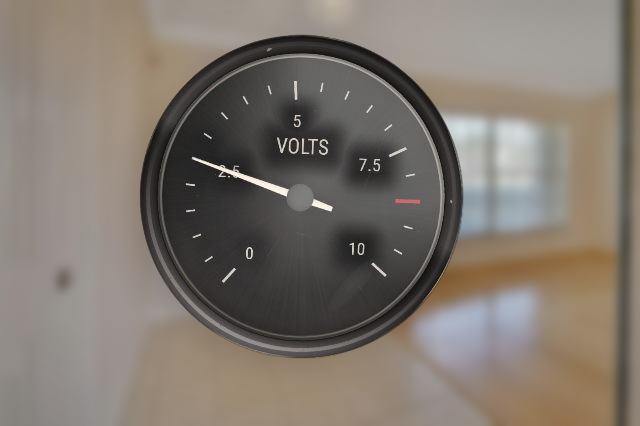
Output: 2.5 V
